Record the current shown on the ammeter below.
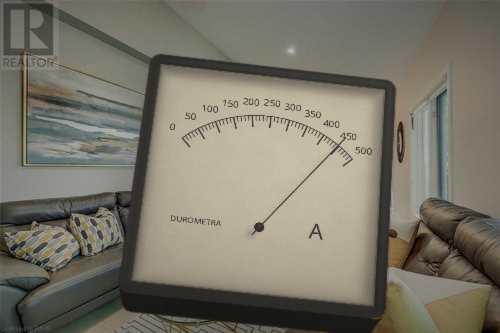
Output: 450 A
